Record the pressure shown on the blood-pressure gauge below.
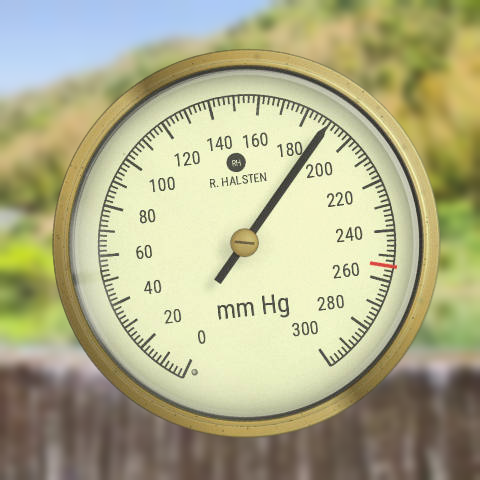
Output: 190 mmHg
